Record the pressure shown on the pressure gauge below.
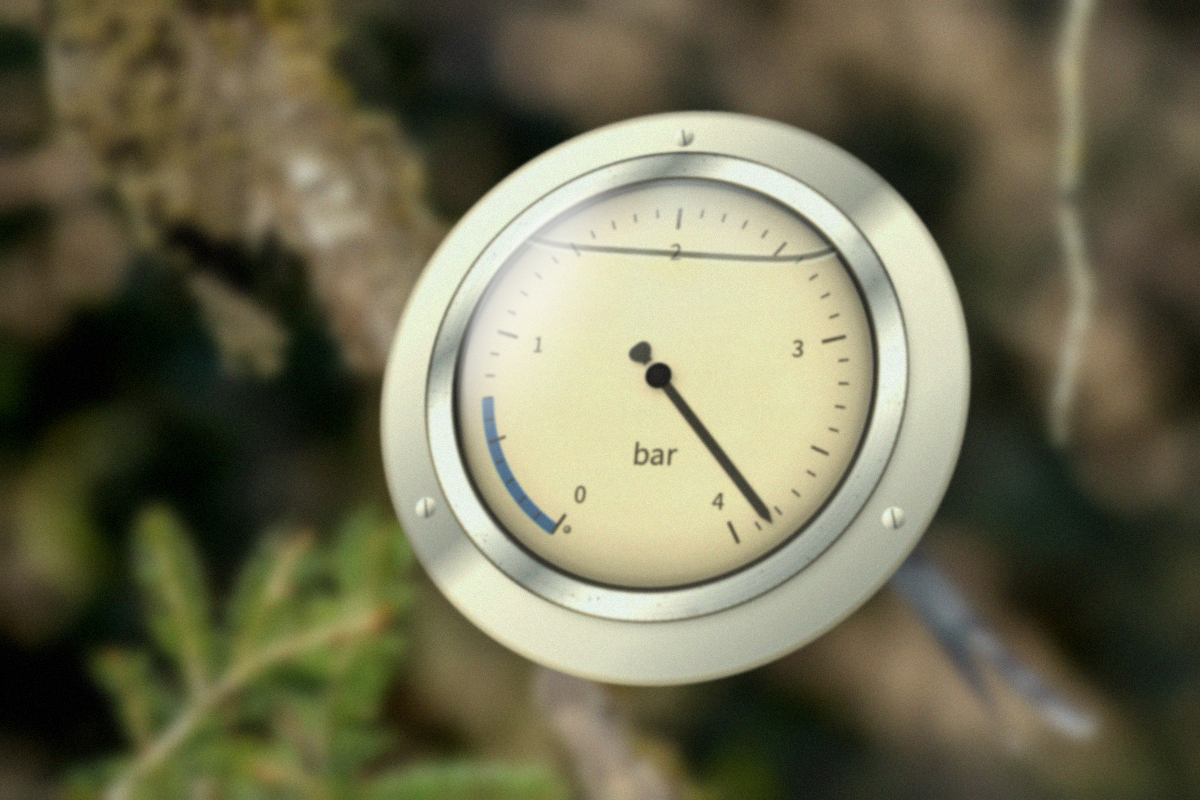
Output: 3.85 bar
